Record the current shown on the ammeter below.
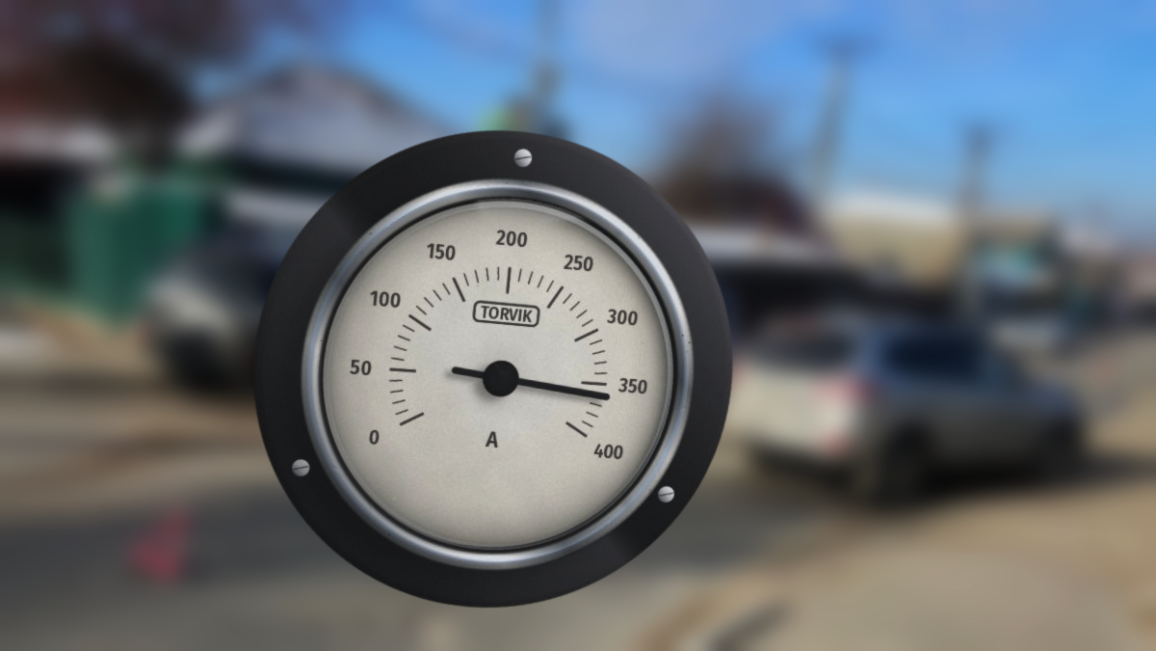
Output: 360 A
